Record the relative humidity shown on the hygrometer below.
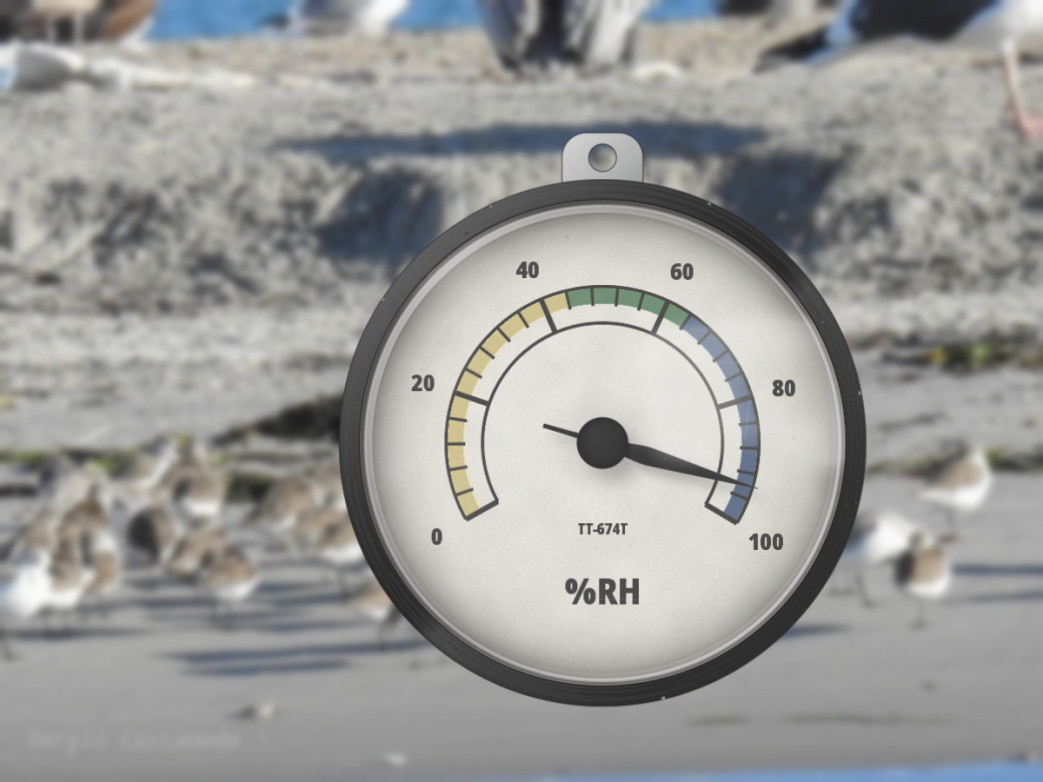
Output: 94 %
